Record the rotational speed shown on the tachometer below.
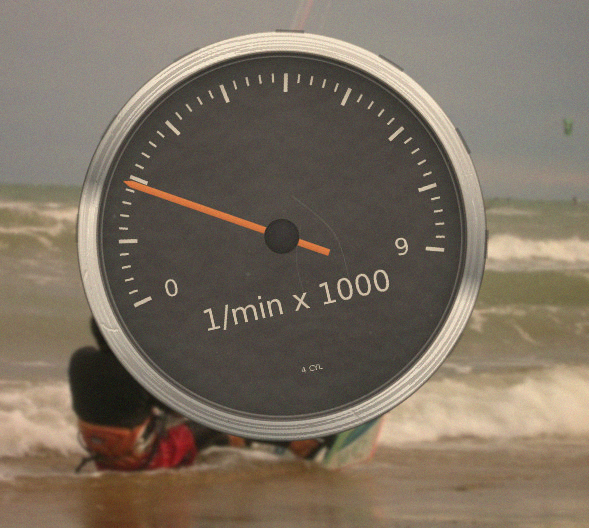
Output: 1900 rpm
